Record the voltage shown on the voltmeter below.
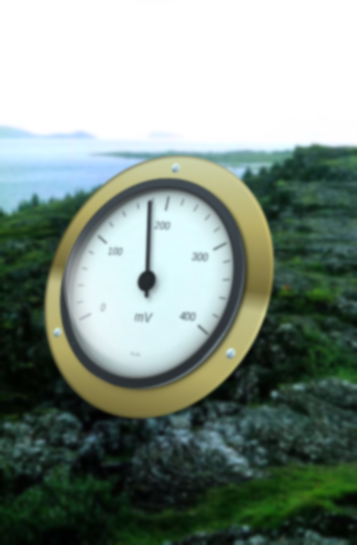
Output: 180 mV
